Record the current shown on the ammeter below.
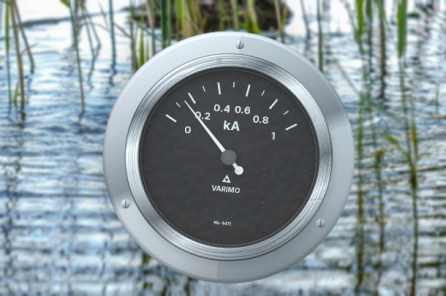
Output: 0.15 kA
